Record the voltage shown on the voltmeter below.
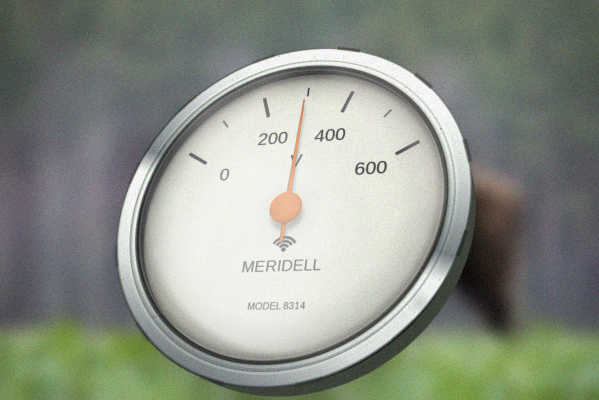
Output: 300 V
